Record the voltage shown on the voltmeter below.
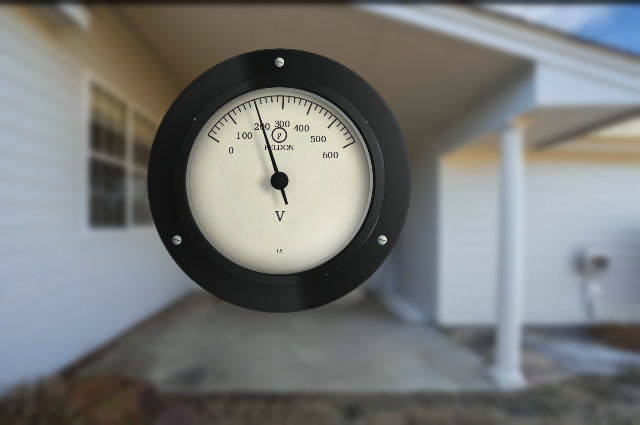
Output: 200 V
